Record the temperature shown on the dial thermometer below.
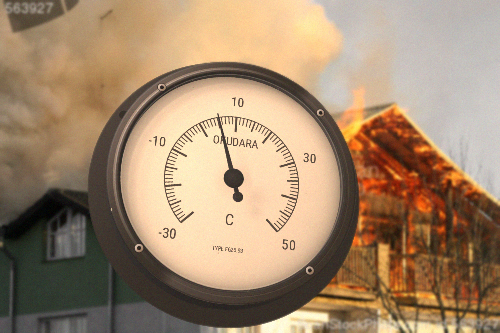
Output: 5 °C
